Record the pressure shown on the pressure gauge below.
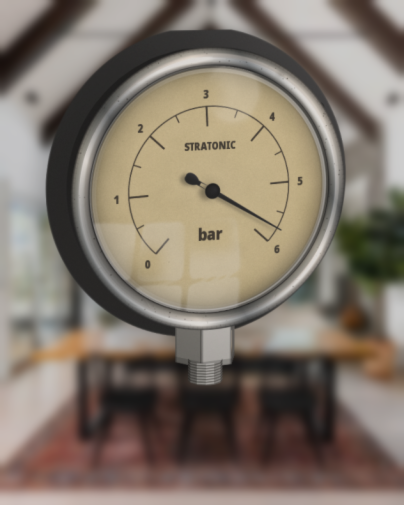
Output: 5.75 bar
